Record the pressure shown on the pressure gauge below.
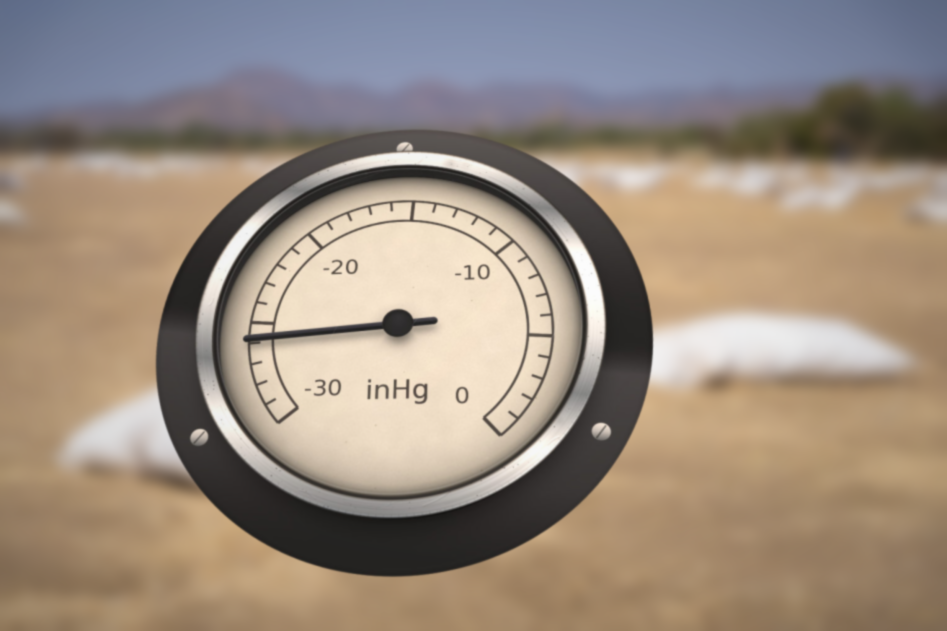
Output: -26 inHg
